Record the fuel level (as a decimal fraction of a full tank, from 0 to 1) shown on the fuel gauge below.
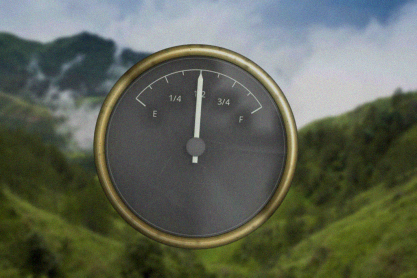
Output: 0.5
